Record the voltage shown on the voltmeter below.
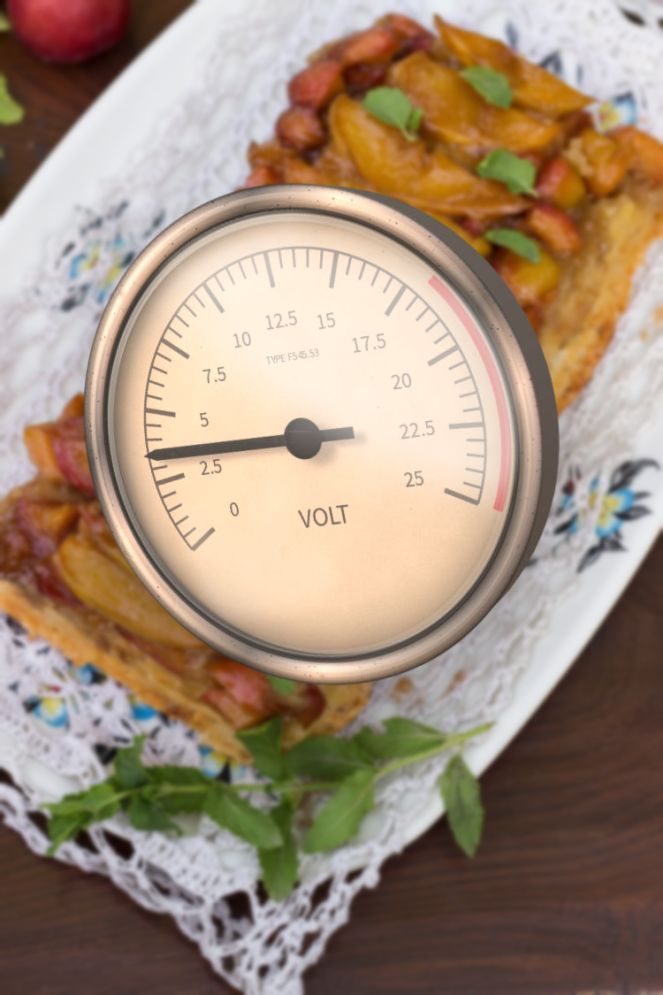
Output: 3.5 V
